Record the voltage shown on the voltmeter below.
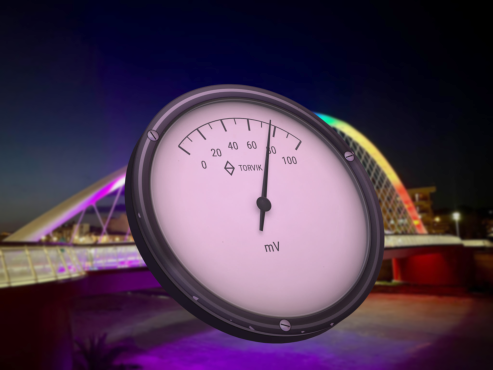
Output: 75 mV
